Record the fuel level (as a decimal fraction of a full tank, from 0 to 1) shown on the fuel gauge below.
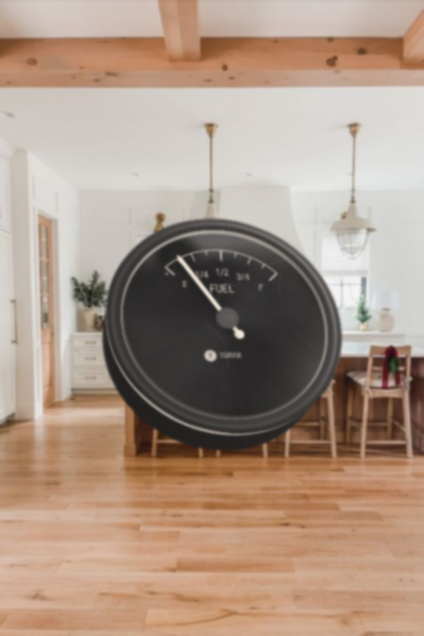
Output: 0.125
